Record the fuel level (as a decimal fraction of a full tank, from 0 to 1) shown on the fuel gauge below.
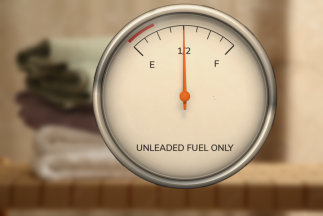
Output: 0.5
